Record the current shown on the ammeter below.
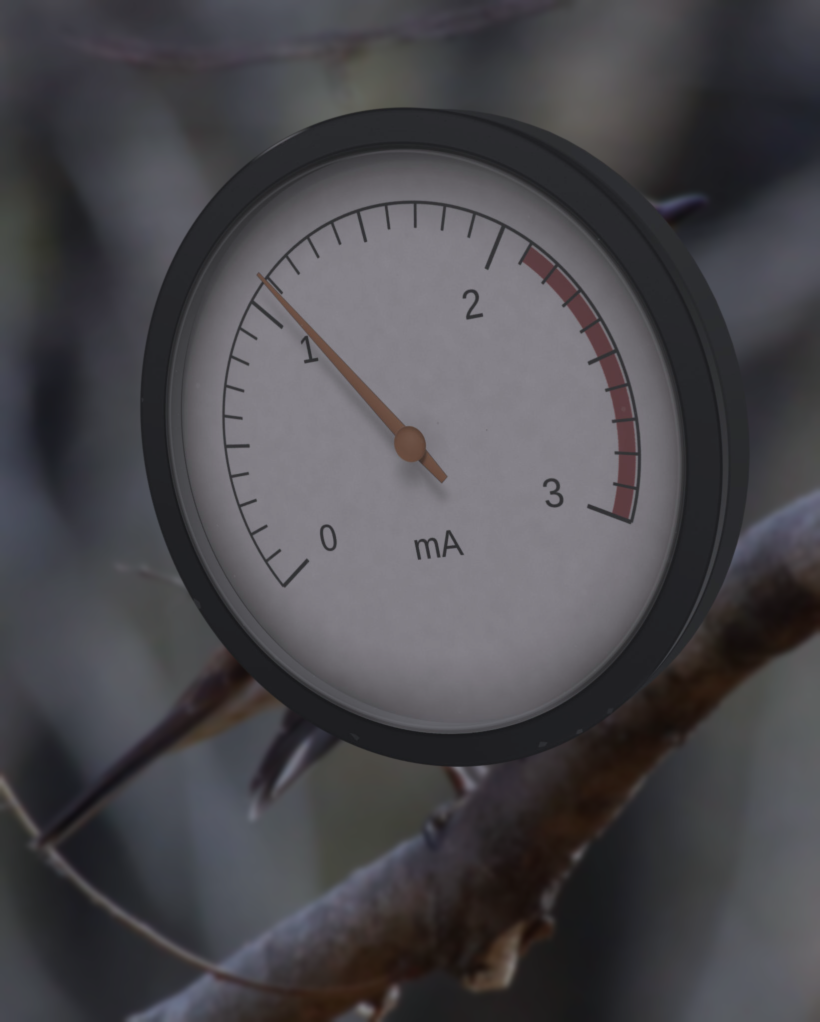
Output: 1.1 mA
